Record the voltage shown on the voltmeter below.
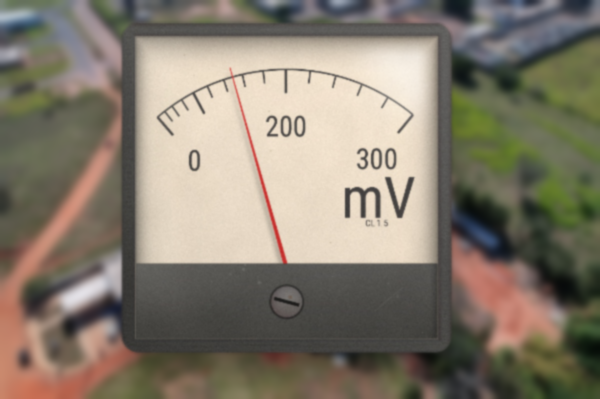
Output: 150 mV
